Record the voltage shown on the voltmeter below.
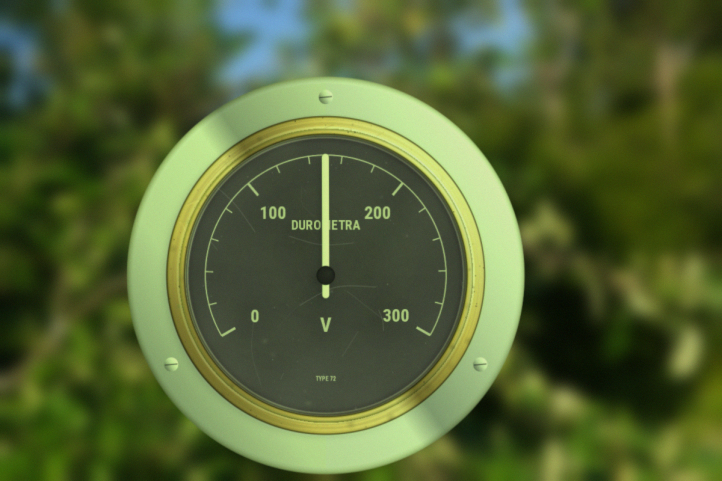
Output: 150 V
